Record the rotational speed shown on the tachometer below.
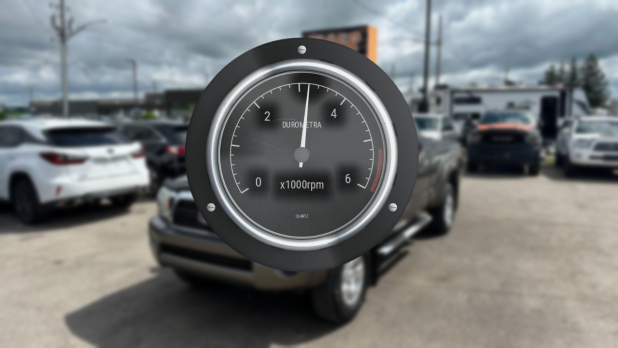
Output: 3200 rpm
